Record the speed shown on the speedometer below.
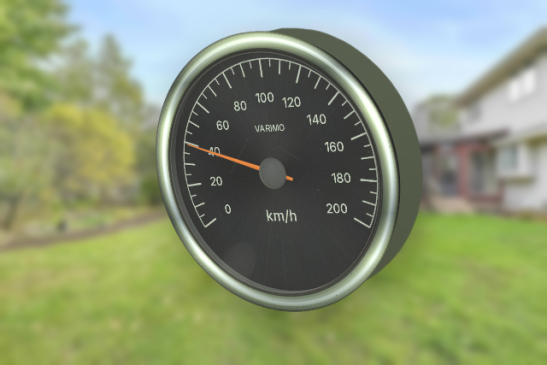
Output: 40 km/h
